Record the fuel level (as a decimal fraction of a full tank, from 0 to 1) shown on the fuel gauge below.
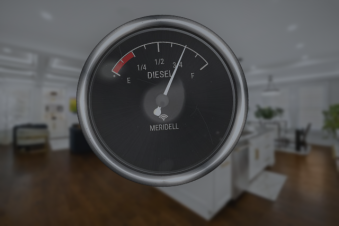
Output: 0.75
